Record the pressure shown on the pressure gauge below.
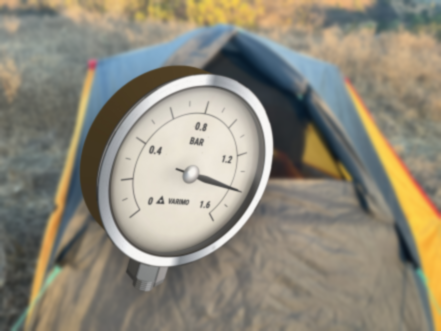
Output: 1.4 bar
